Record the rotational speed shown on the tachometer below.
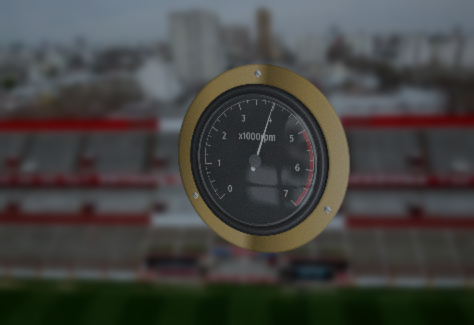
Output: 4000 rpm
